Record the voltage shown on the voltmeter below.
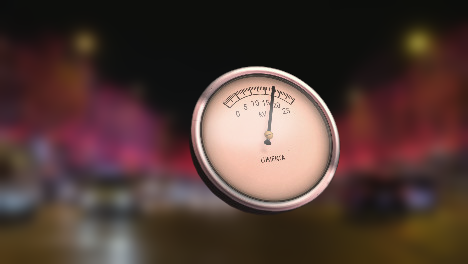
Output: 17.5 kV
